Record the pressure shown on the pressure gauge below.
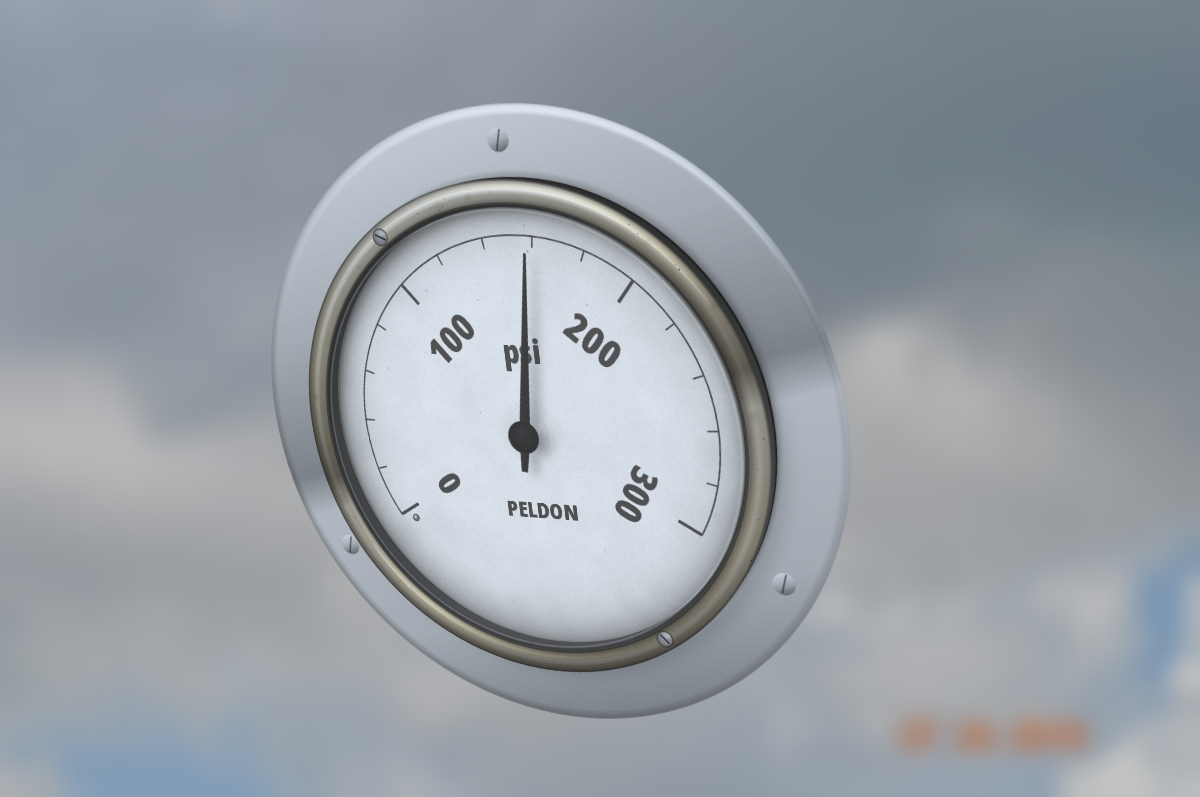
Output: 160 psi
